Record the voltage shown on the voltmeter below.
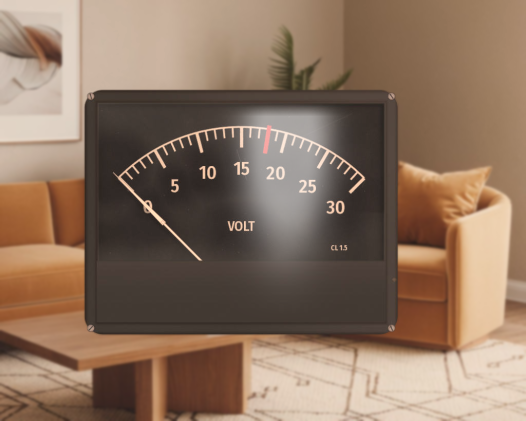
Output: 0 V
